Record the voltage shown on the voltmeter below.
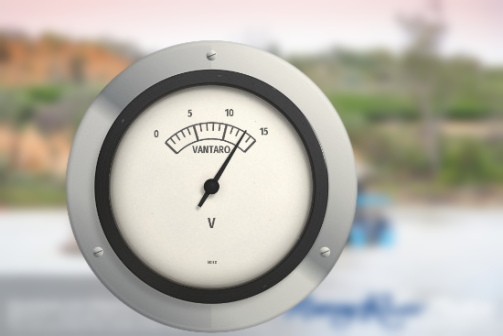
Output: 13 V
